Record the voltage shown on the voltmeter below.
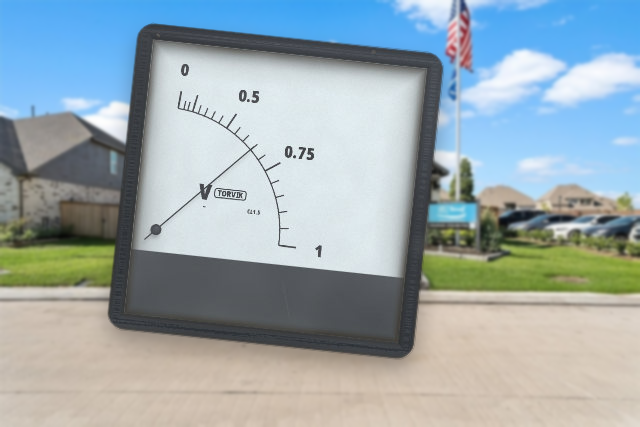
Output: 0.65 V
